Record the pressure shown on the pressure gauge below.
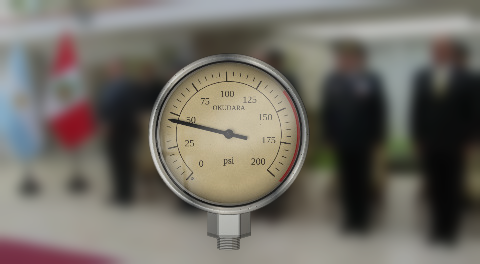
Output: 45 psi
